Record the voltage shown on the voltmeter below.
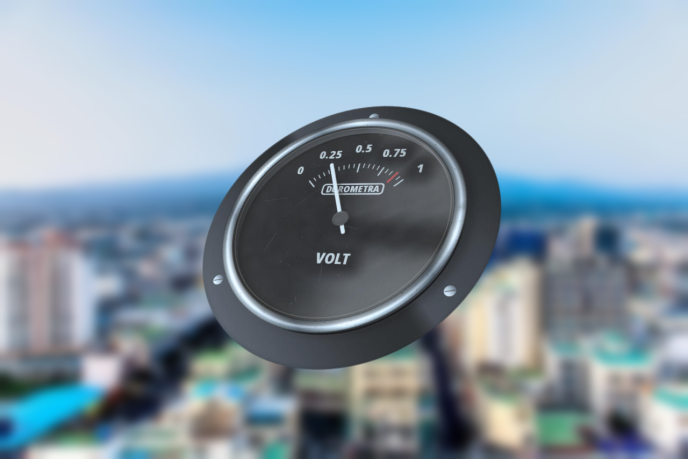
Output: 0.25 V
